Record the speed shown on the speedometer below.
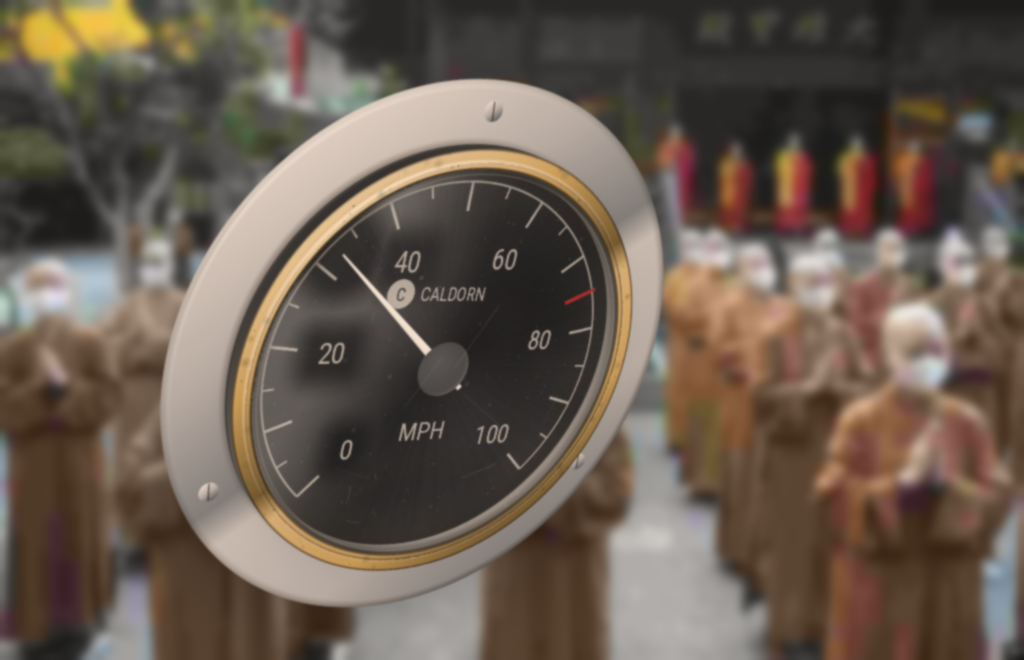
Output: 32.5 mph
